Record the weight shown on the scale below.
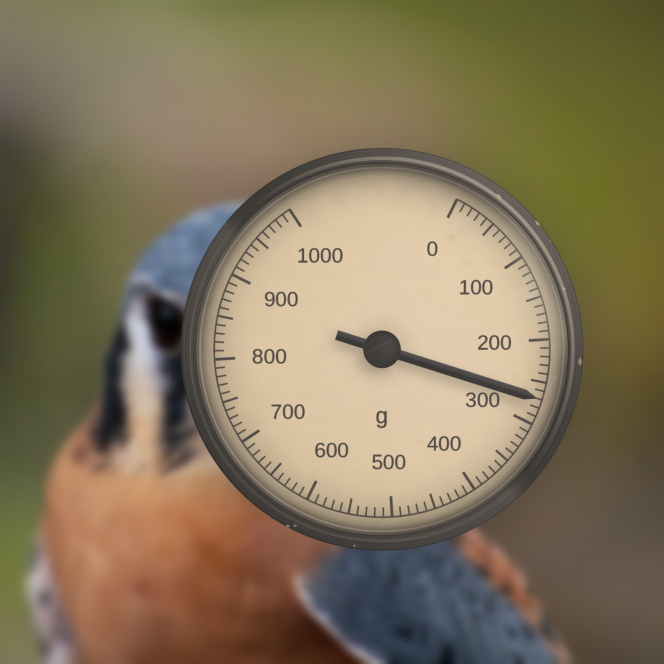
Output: 270 g
